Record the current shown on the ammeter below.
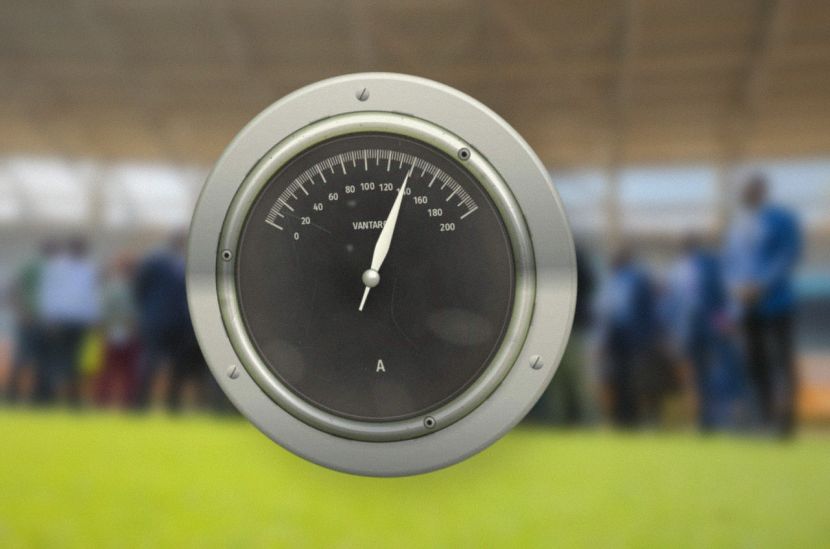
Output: 140 A
